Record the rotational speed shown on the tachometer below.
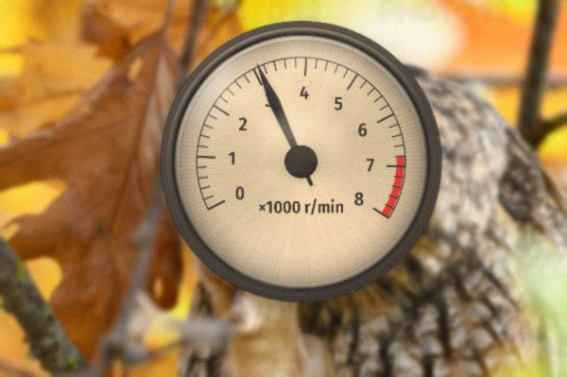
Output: 3100 rpm
